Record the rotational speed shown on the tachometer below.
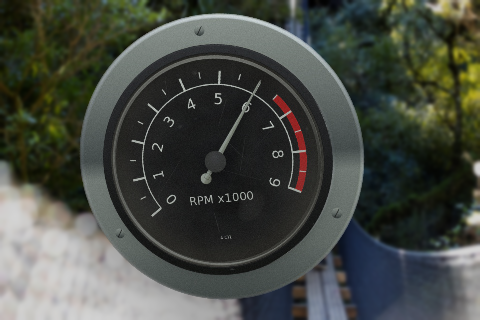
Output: 6000 rpm
